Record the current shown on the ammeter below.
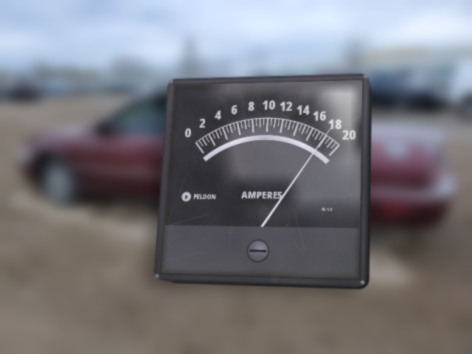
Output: 18 A
